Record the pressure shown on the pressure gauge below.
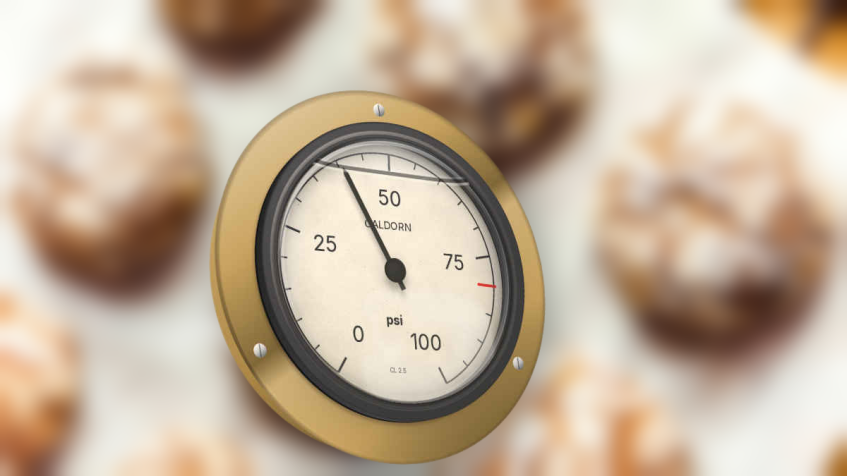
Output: 40 psi
